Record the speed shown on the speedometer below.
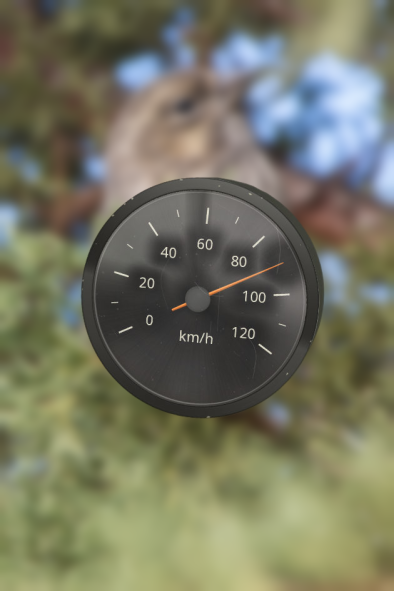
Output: 90 km/h
